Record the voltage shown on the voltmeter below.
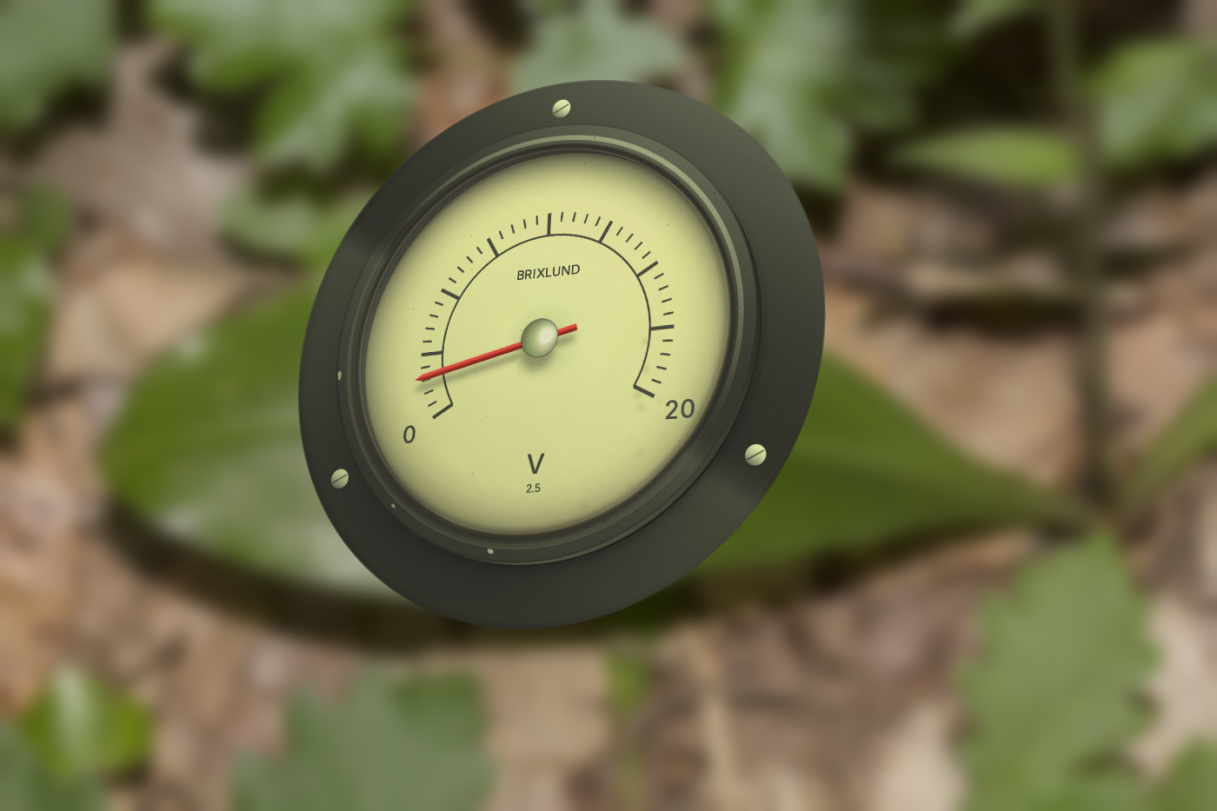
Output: 1.5 V
